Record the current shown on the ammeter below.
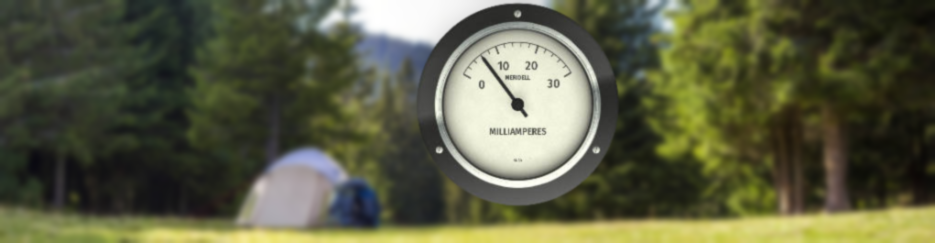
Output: 6 mA
